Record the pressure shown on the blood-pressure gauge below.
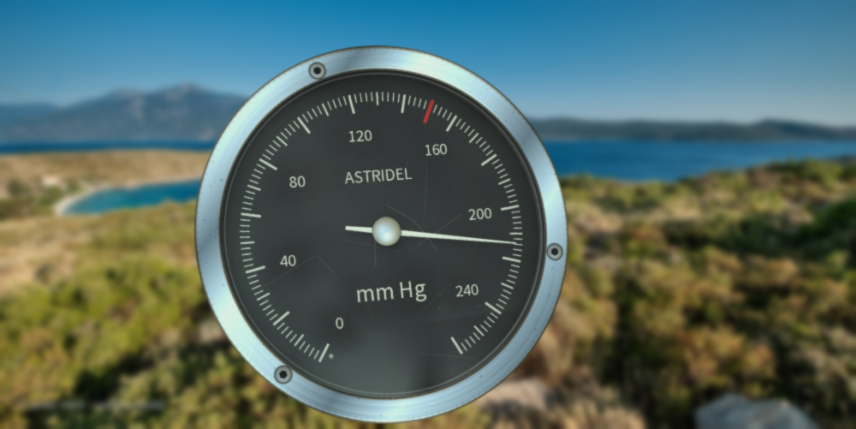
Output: 214 mmHg
